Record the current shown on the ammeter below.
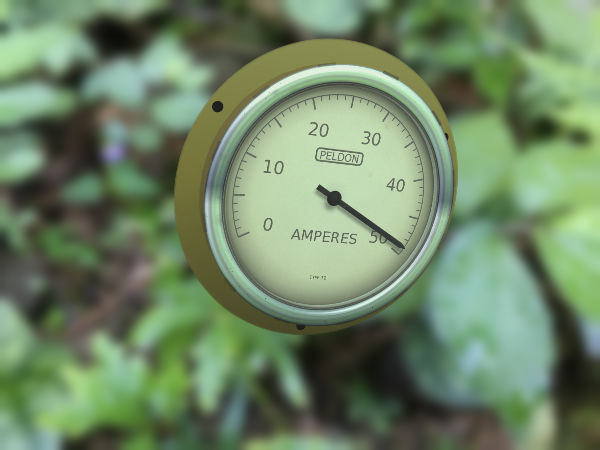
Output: 49 A
